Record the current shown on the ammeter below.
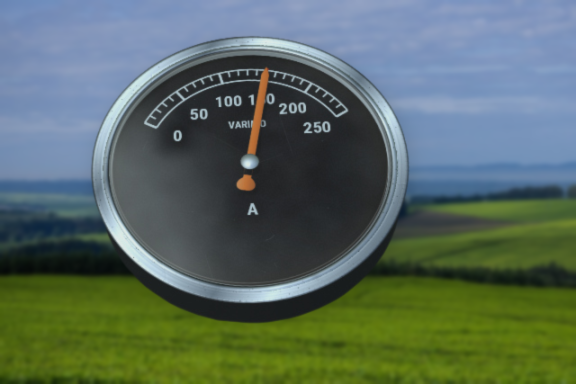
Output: 150 A
